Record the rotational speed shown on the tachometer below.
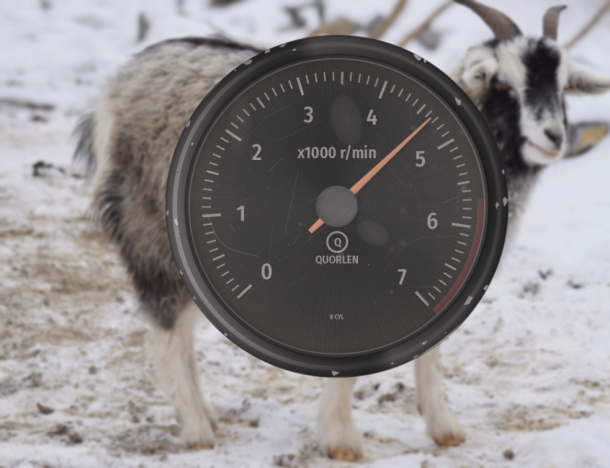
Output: 4650 rpm
